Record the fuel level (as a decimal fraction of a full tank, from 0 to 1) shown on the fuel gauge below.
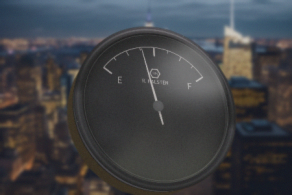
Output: 0.375
